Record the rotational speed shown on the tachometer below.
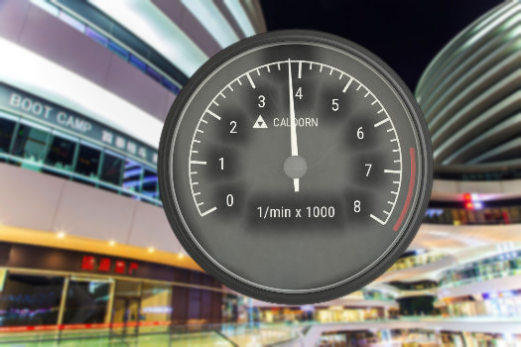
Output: 3800 rpm
